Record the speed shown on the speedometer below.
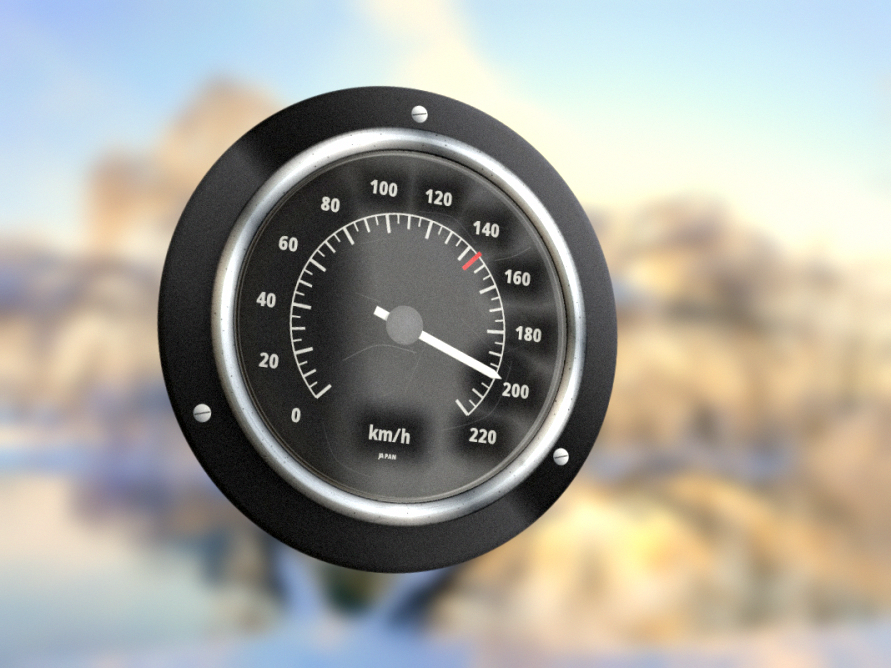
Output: 200 km/h
